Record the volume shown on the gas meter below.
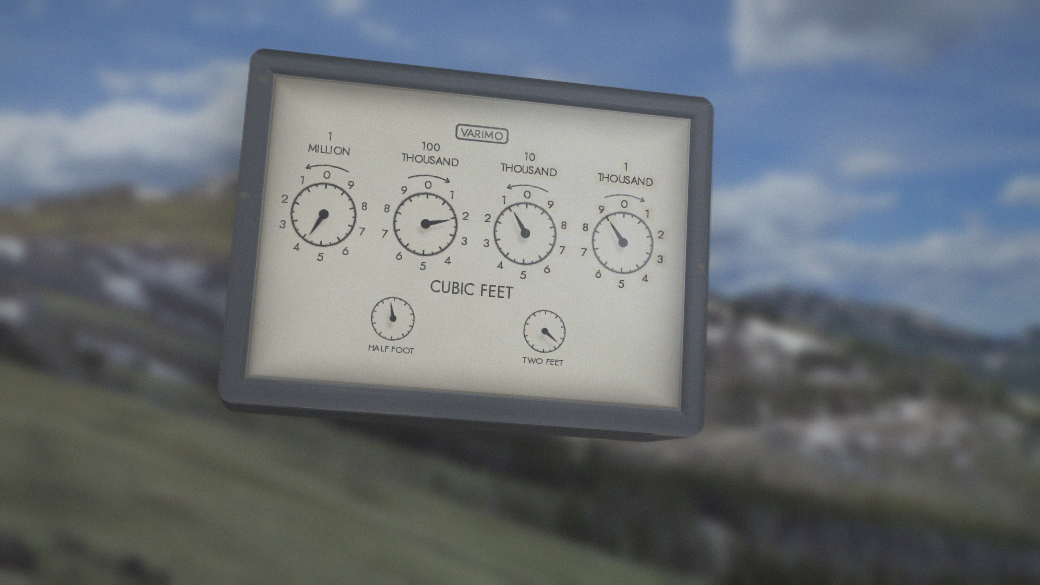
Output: 420900 ft³
